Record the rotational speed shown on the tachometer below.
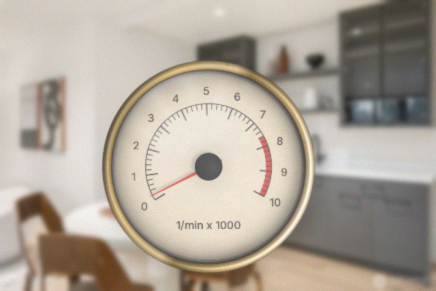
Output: 200 rpm
